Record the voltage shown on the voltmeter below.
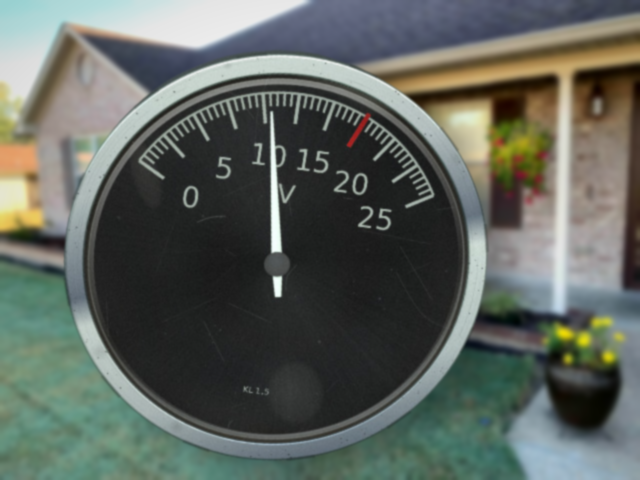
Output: 10.5 V
